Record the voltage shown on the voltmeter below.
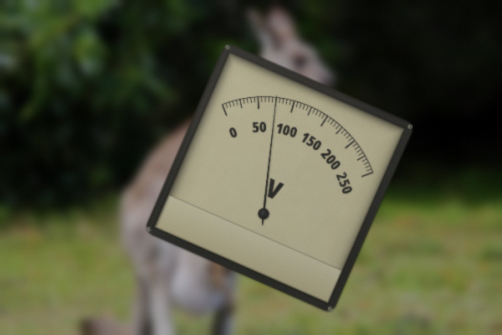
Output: 75 V
